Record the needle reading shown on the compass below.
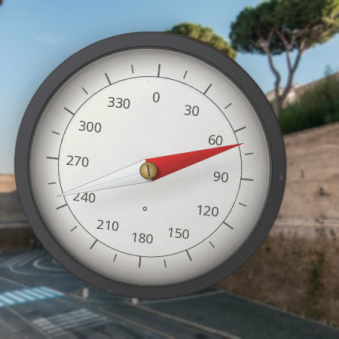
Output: 67.5 °
